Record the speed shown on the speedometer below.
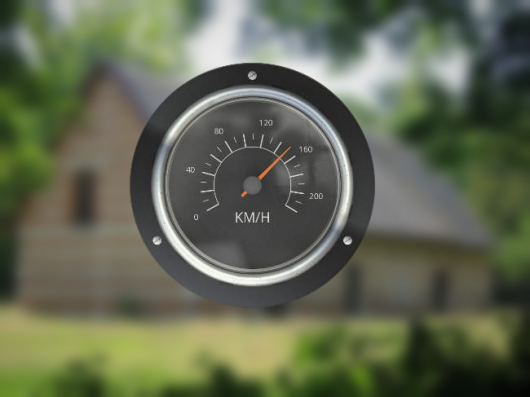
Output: 150 km/h
